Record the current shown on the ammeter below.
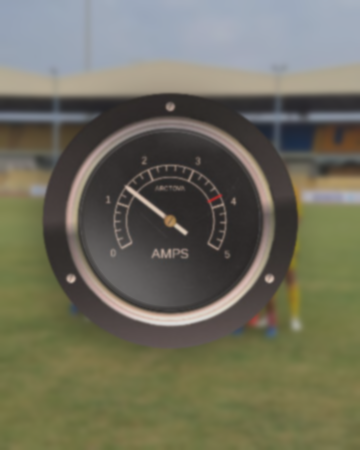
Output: 1.4 A
